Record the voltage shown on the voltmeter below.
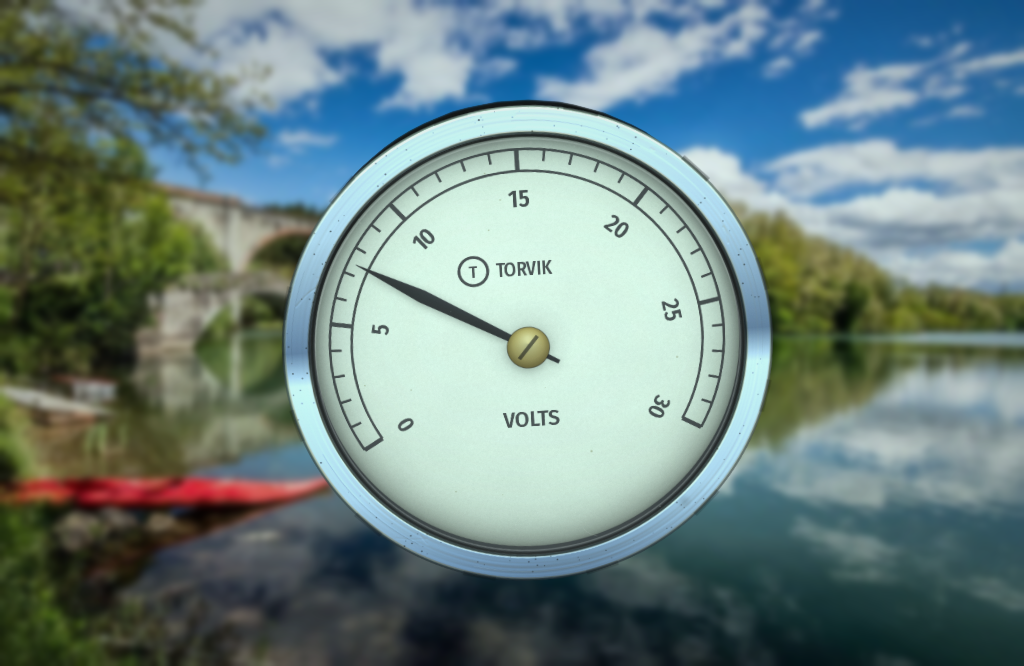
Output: 7.5 V
